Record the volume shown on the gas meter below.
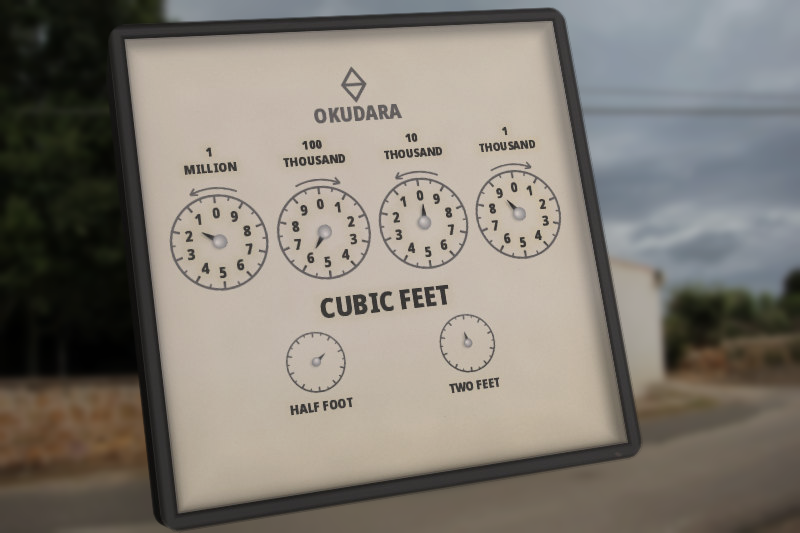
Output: 159900 ft³
